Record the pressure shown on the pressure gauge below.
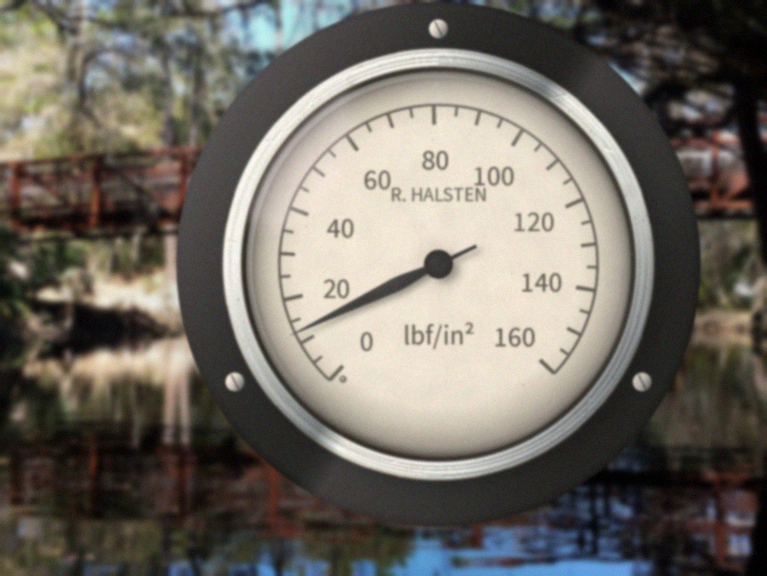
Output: 12.5 psi
